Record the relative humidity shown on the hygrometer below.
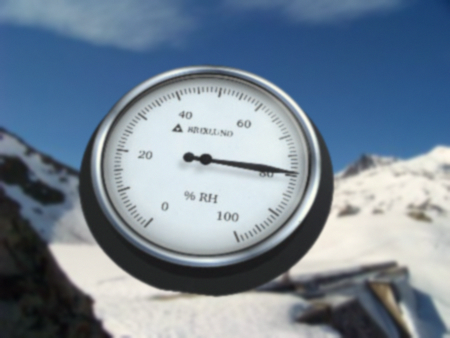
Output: 80 %
